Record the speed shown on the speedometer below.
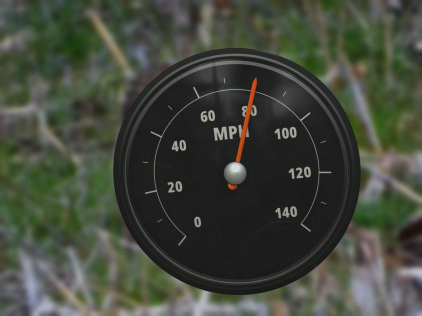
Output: 80 mph
